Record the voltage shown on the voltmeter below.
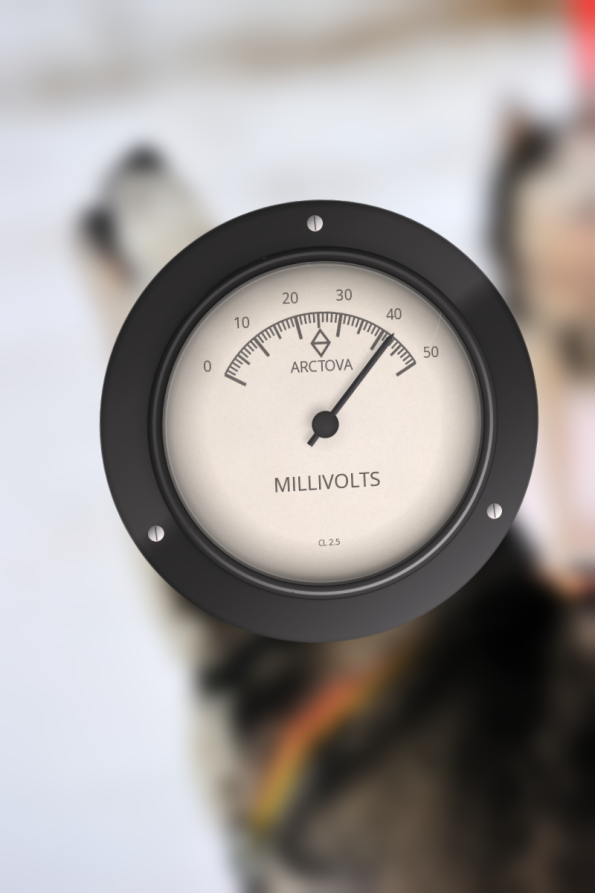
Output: 42 mV
